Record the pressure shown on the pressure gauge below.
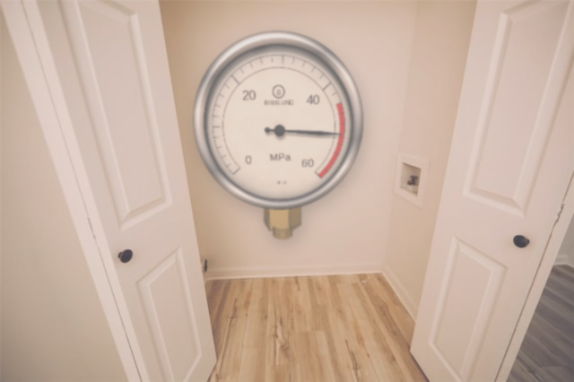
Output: 50 MPa
